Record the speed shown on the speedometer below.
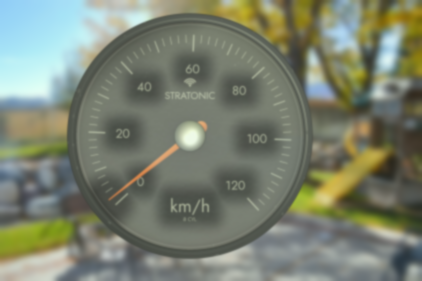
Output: 2 km/h
